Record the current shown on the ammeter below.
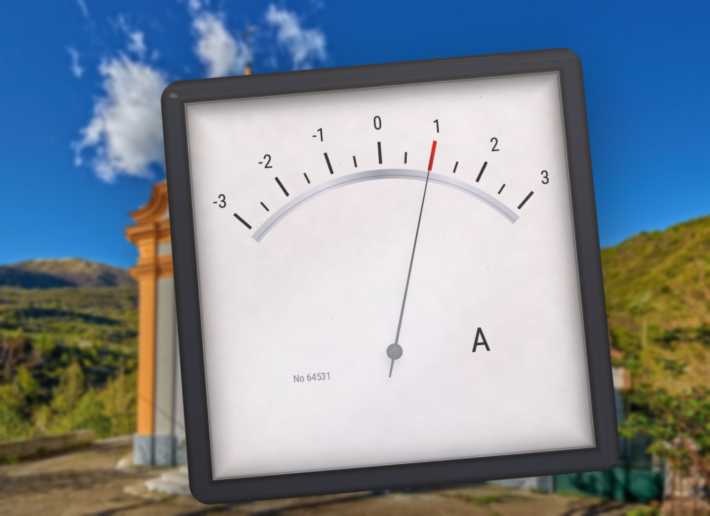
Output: 1 A
